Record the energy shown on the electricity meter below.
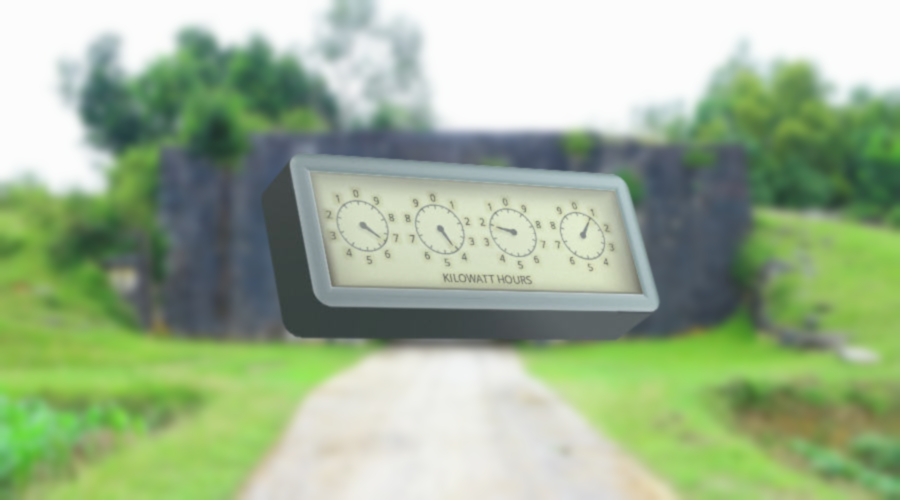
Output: 6421 kWh
